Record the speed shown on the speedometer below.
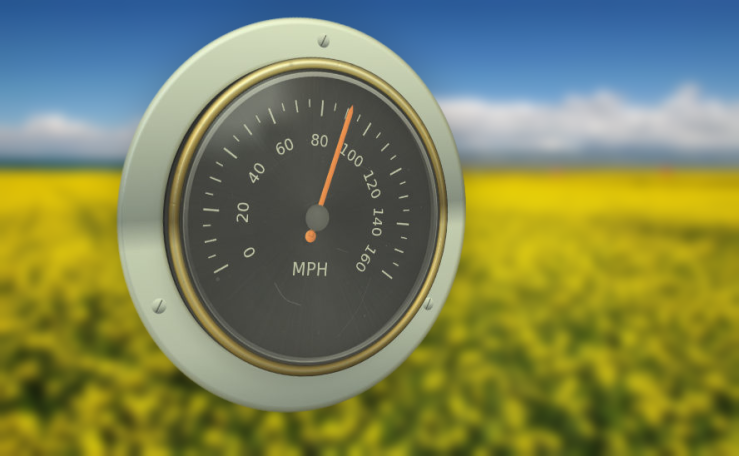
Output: 90 mph
